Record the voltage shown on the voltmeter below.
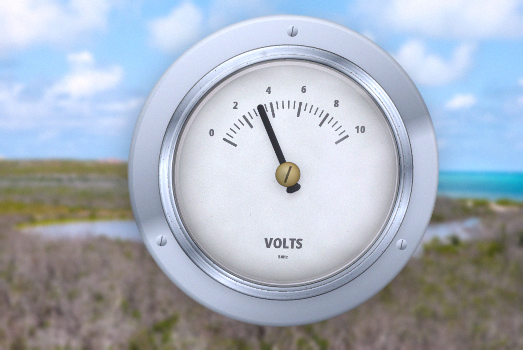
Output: 3.2 V
